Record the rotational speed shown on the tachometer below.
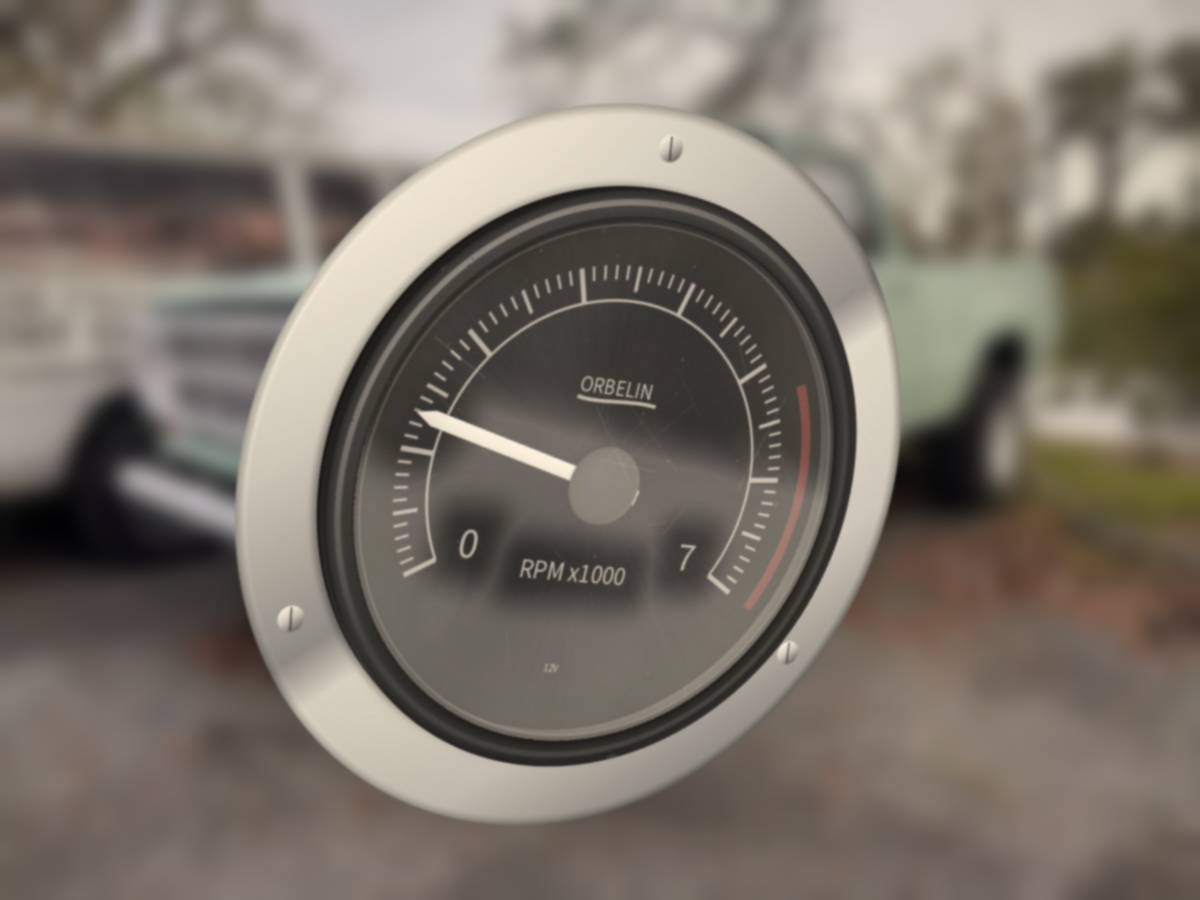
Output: 1300 rpm
